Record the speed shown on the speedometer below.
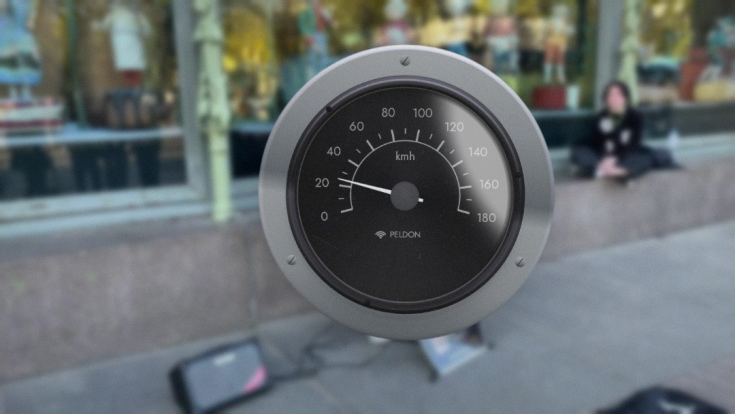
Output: 25 km/h
